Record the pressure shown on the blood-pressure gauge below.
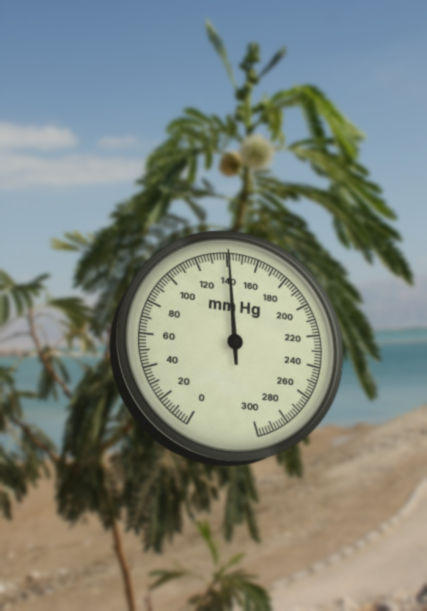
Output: 140 mmHg
